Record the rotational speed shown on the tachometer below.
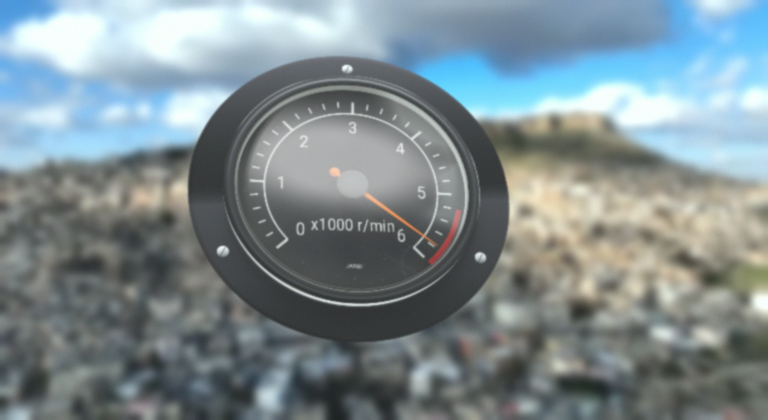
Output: 5800 rpm
